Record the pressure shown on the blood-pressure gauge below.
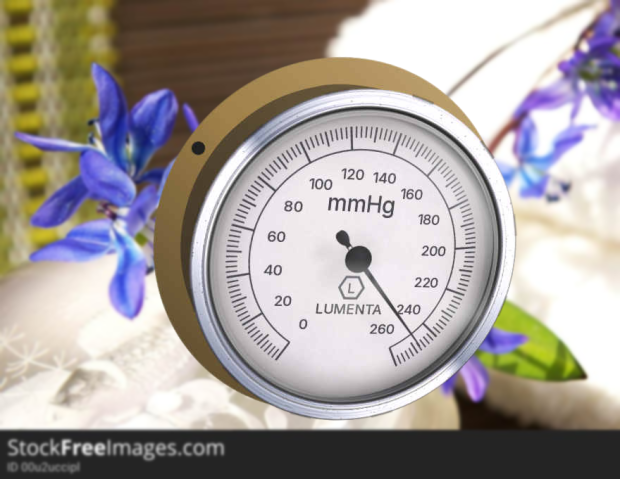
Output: 248 mmHg
